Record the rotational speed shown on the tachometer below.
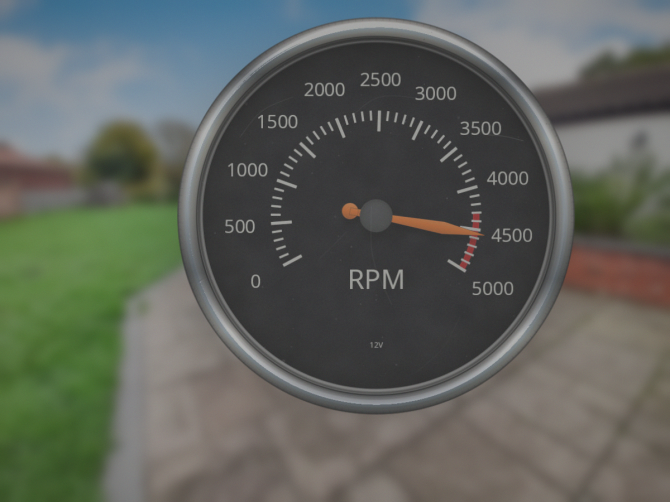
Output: 4550 rpm
